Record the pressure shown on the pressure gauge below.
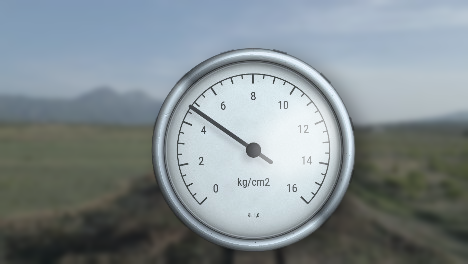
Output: 4.75 kg/cm²
